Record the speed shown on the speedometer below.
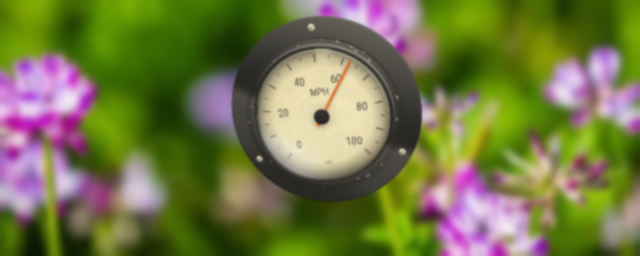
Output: 62.5 mph
